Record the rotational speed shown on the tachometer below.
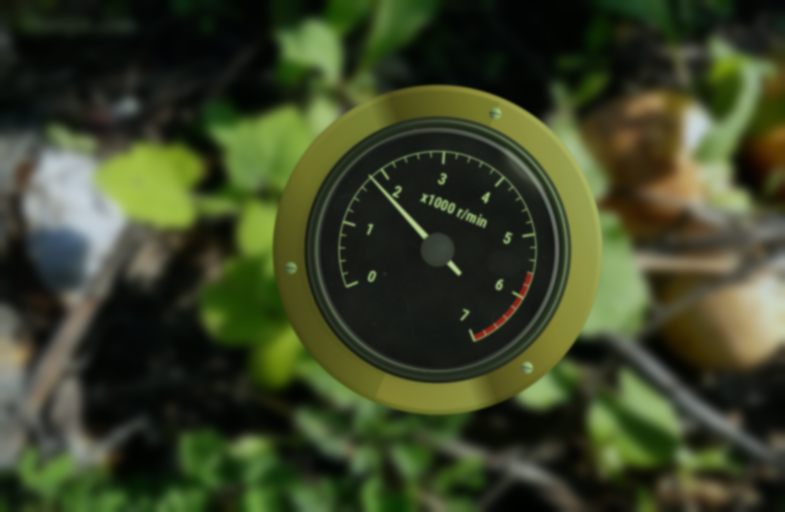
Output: 1800 rpm
